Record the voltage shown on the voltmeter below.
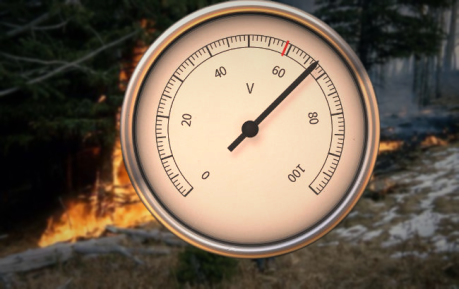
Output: 67 V
